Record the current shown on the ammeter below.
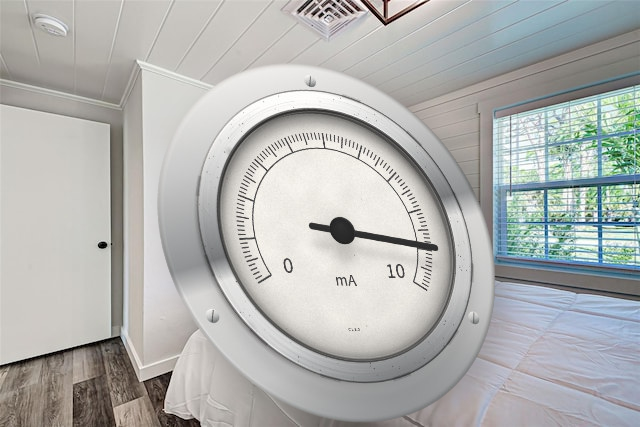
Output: 9 mA
